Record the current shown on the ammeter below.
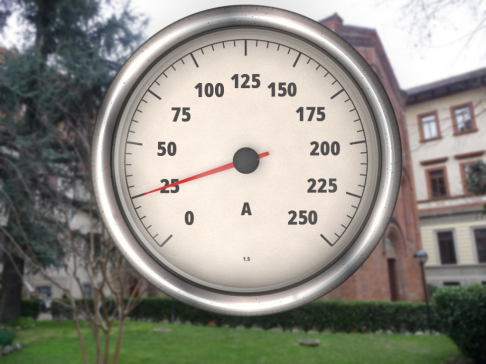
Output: 25 A
